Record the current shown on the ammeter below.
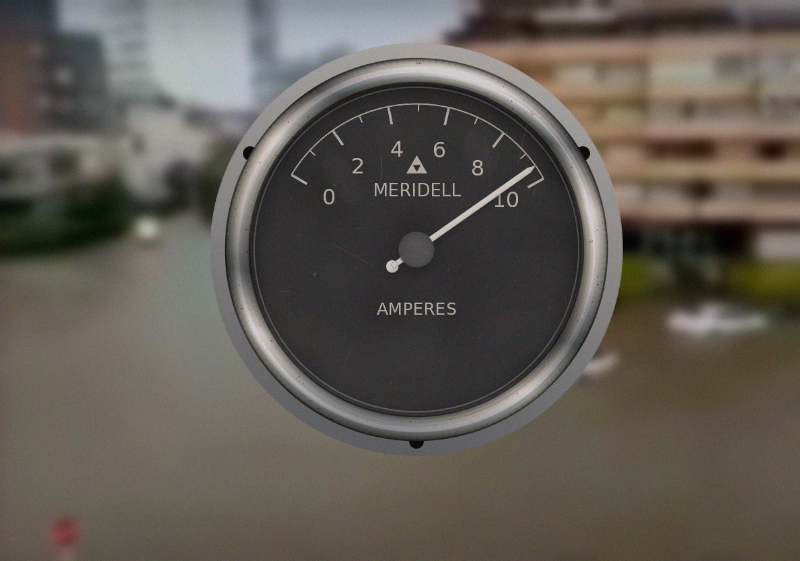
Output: 9.5 A
